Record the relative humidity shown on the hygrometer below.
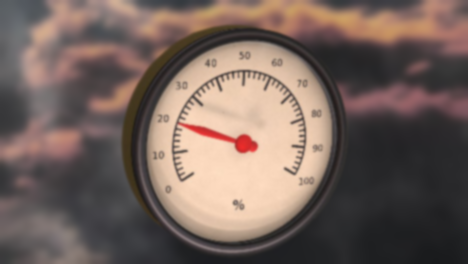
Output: 20 %
